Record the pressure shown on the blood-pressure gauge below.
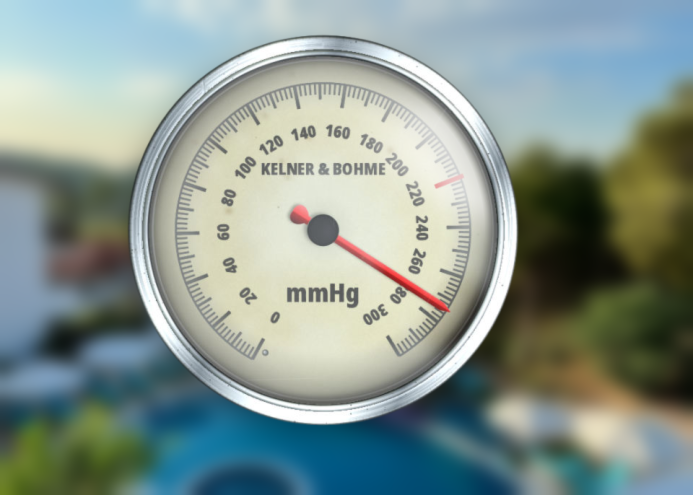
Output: 274 mmHg
